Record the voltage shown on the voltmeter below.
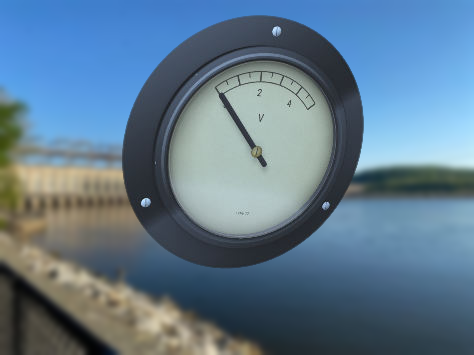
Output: 0 V
